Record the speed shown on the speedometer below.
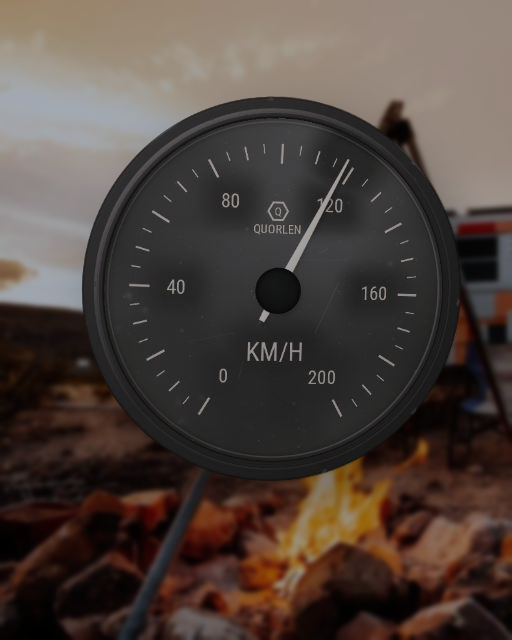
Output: 117.5 km/h
